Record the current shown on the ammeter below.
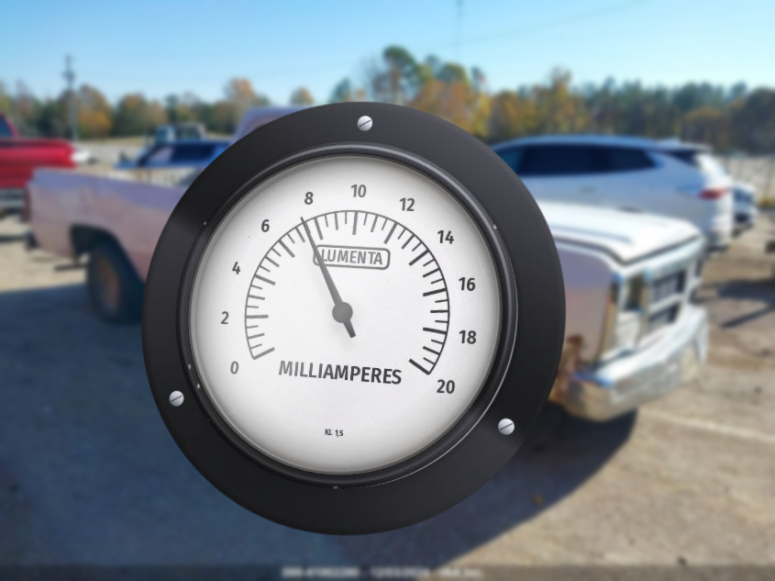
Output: 7.5 mA
